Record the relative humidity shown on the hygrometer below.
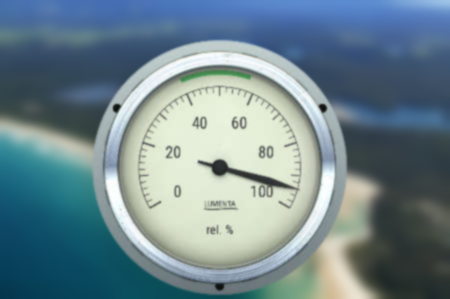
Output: 94 %
